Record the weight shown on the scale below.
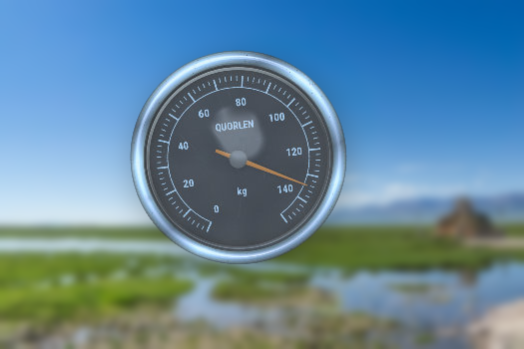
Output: 134 kg
